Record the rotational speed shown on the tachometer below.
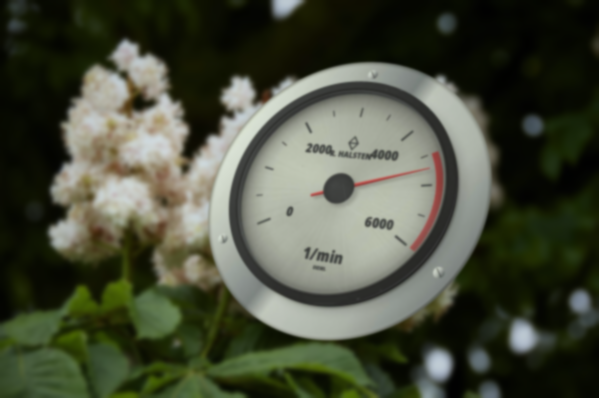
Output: 4750 rpm
